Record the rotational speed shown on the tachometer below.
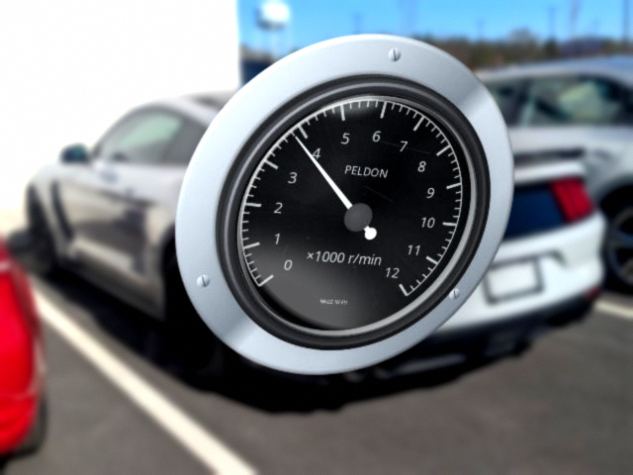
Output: 3800 rpm
